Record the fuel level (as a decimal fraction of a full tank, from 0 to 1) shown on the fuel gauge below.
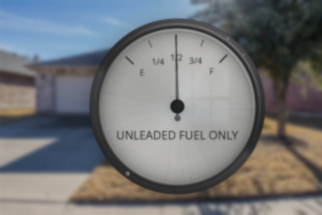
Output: 0.5
